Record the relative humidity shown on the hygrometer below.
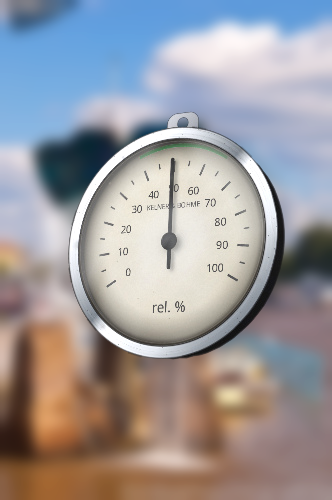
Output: 50 %
